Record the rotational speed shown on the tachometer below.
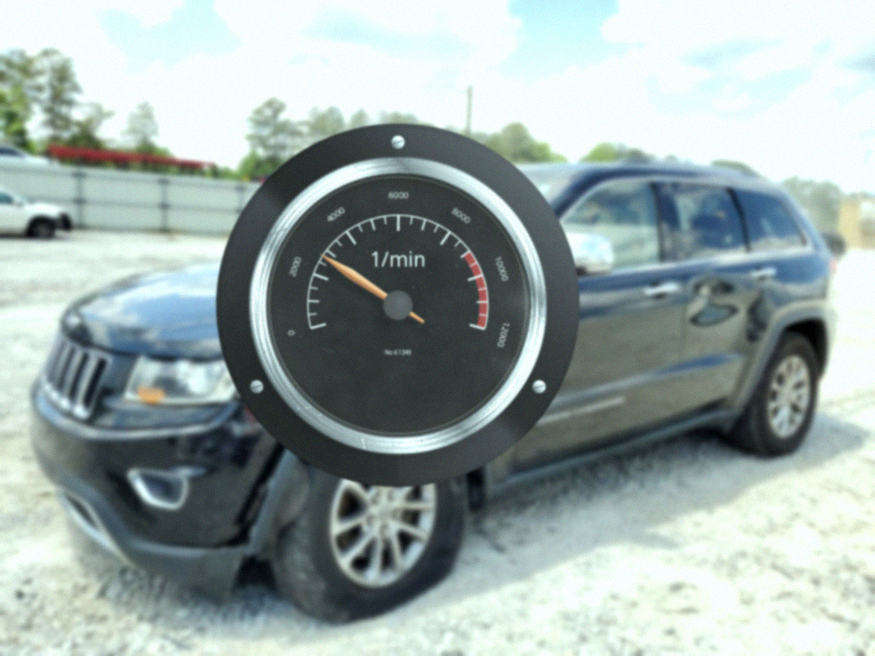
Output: 2750 rpm
